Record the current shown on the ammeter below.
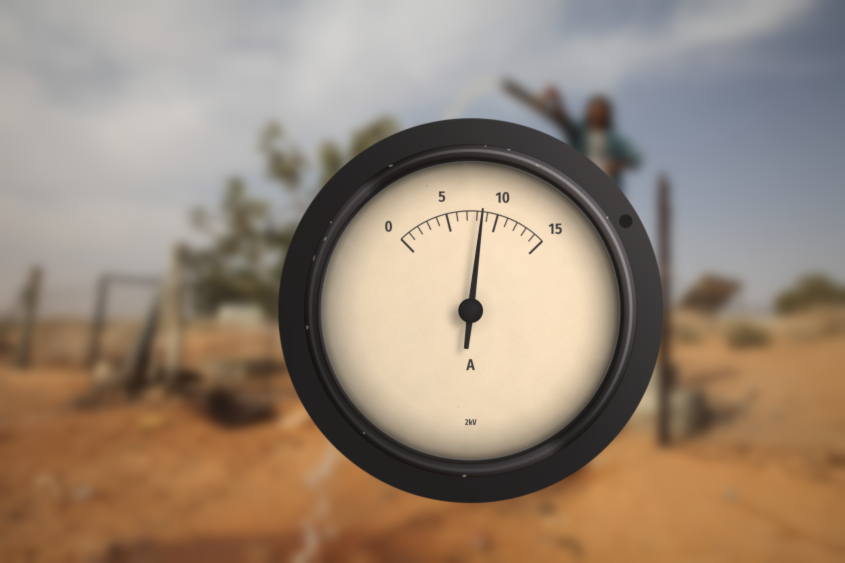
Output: 8.5 A
